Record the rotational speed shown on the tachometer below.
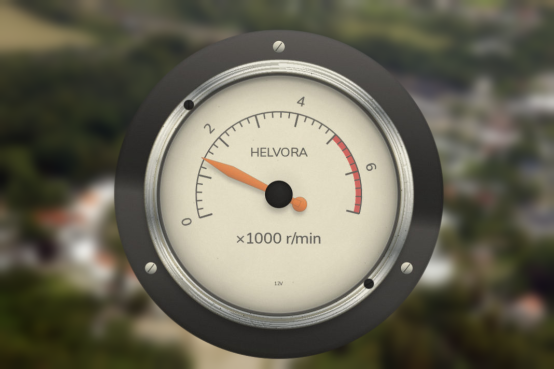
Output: 1400 rpm
